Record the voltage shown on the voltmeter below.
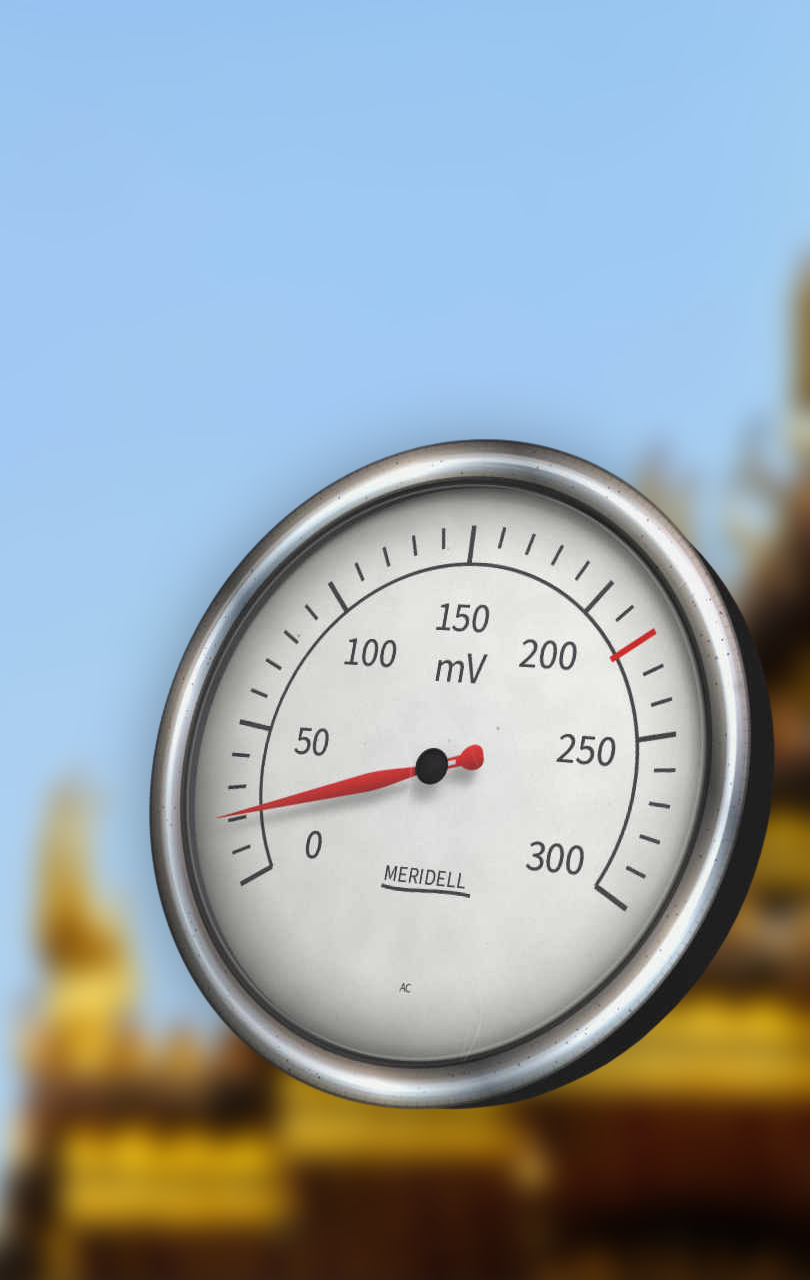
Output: 20 mV
